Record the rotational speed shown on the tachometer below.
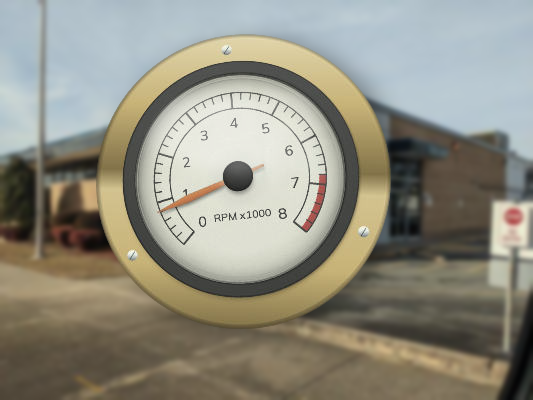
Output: 800 rpm
